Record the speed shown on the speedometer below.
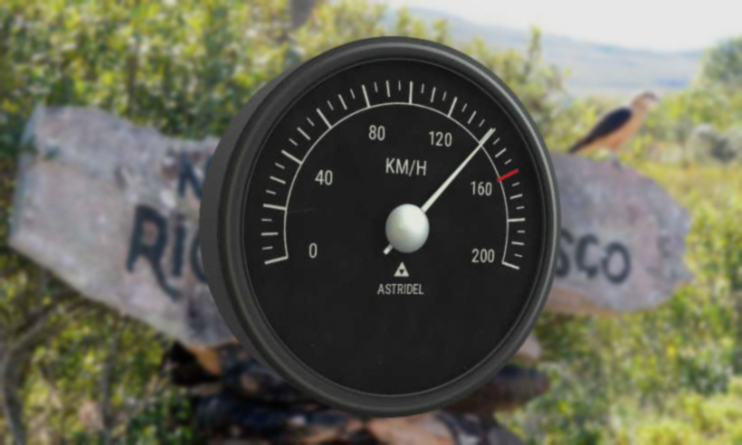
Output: 140 km/h
